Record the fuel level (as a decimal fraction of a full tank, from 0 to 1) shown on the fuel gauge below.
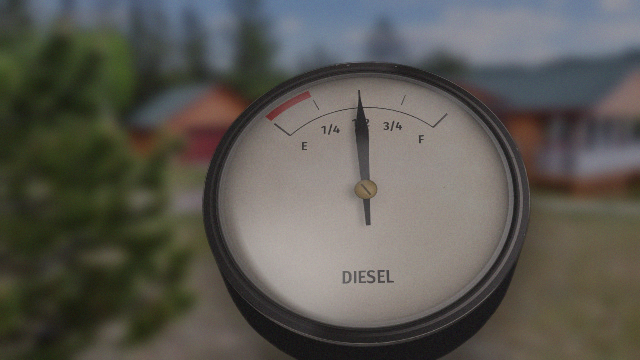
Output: 0.5
